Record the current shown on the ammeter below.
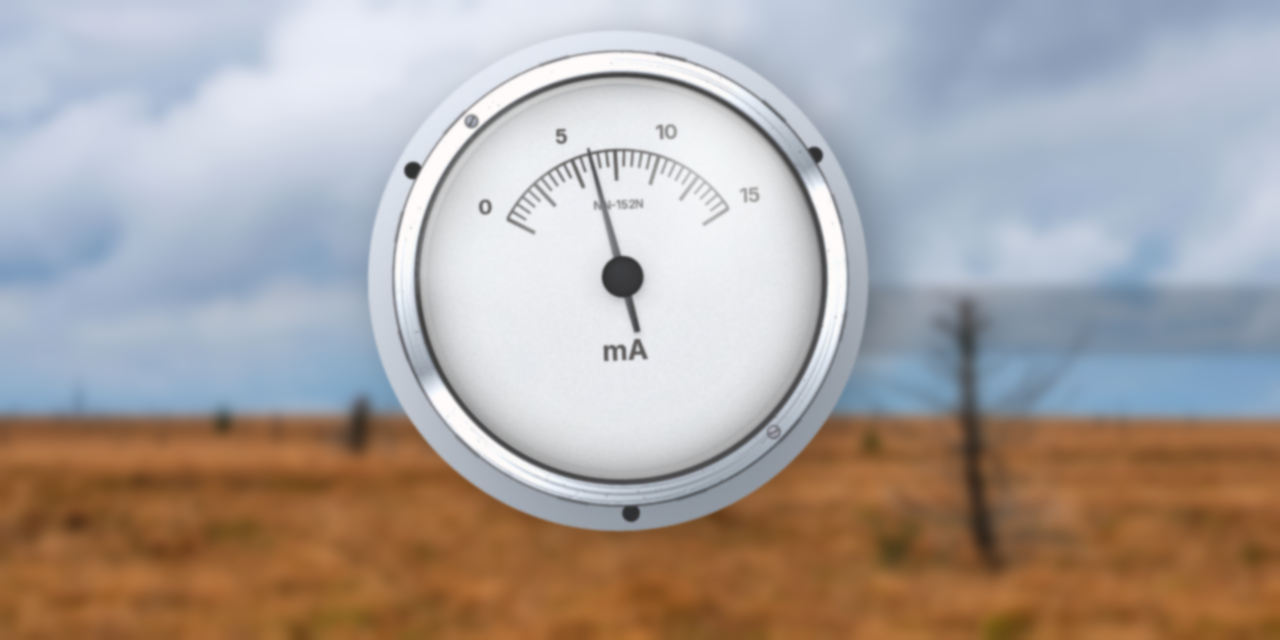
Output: 6 mA
